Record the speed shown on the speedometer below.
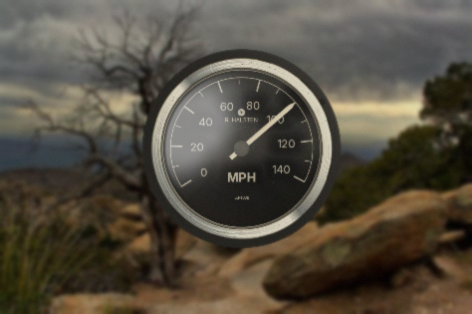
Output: 100 mph
